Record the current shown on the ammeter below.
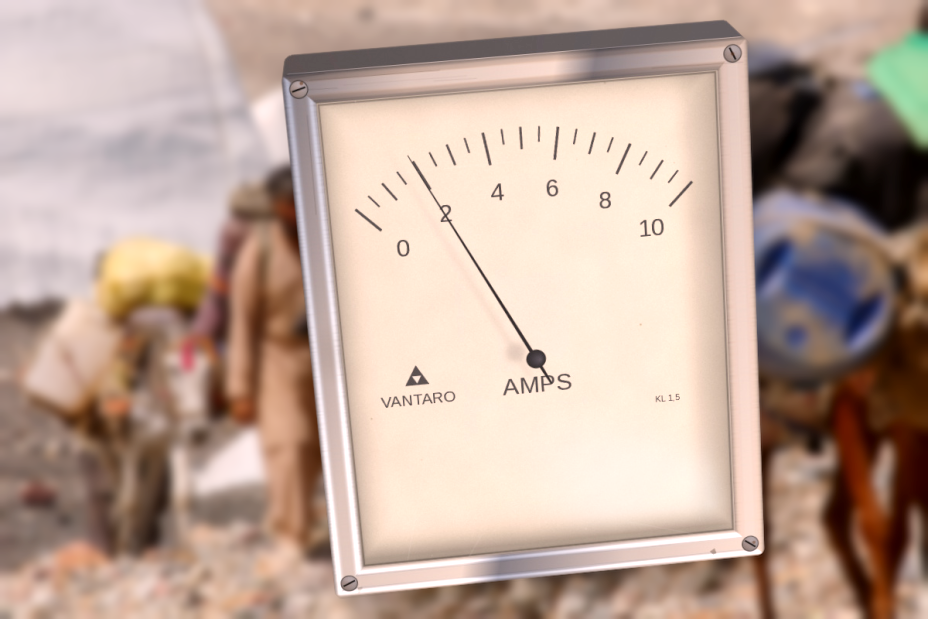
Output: 2 A
